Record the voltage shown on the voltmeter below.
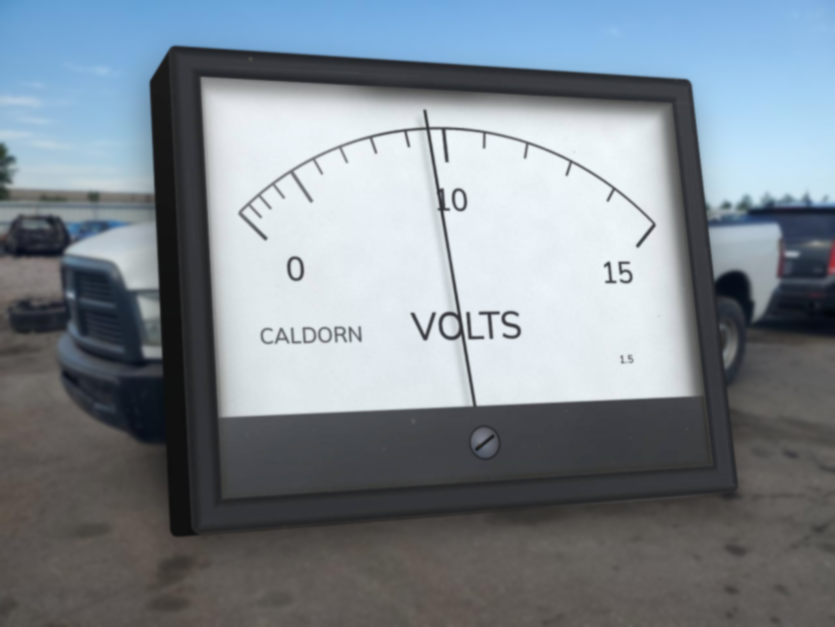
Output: 9.5 V
